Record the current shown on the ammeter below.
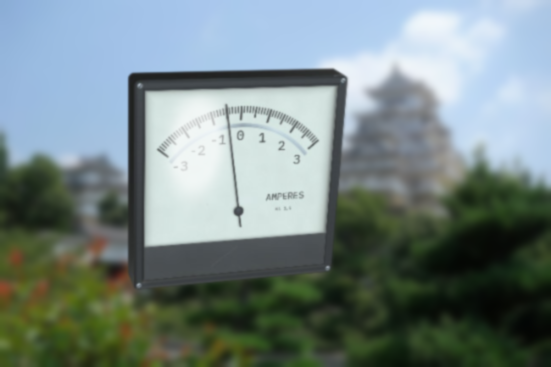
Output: -0.5 A
